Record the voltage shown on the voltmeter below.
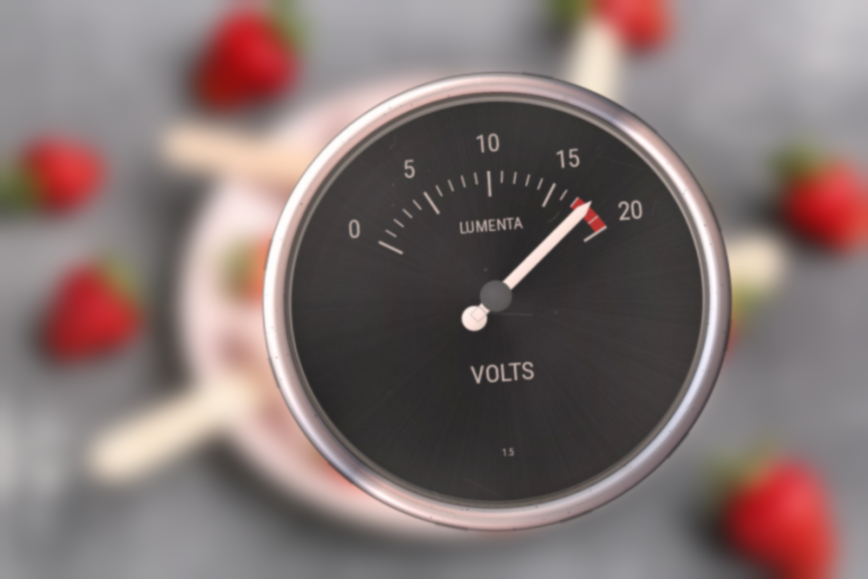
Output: 18 V
